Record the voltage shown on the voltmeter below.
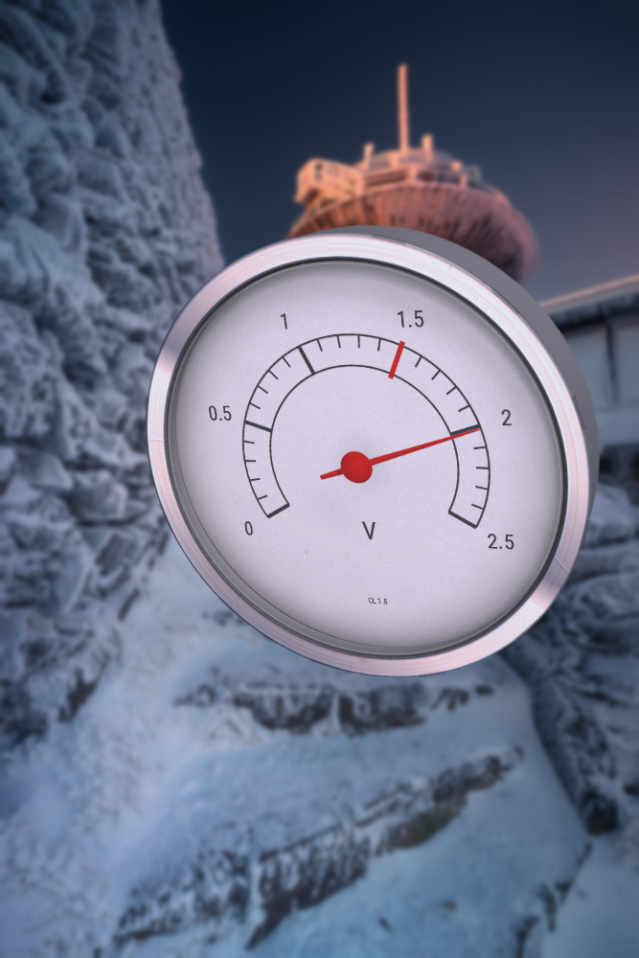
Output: 2 V
